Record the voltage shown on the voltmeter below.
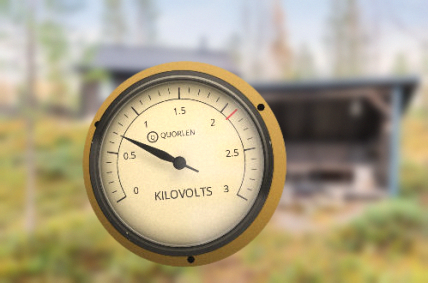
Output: 0.7 kV
